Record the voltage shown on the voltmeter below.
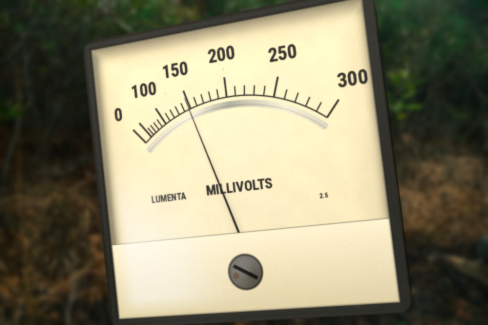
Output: 150 mV
